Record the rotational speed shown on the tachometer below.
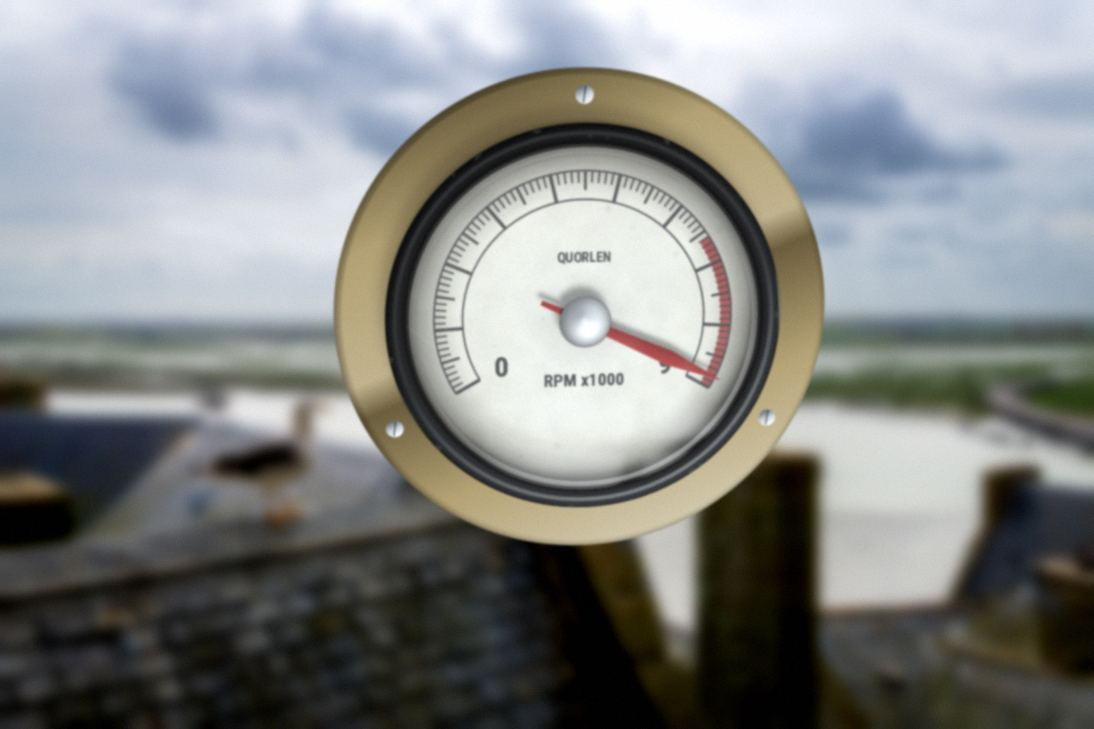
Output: 8800 rpm
